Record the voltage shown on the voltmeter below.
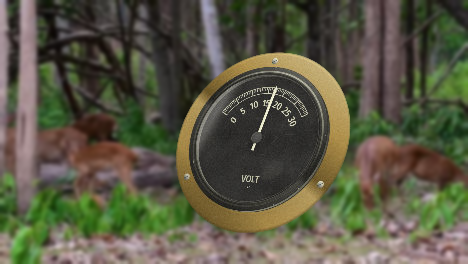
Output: 17.5 V
